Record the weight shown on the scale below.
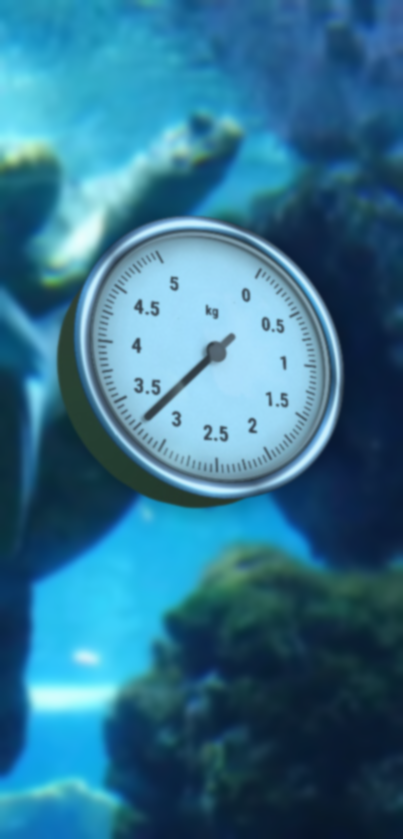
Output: 3.25 kg
